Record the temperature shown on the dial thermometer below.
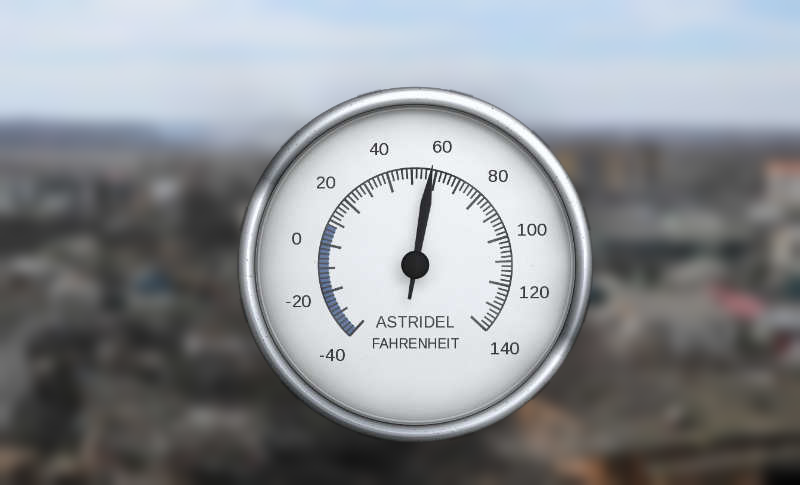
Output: 58 °F
